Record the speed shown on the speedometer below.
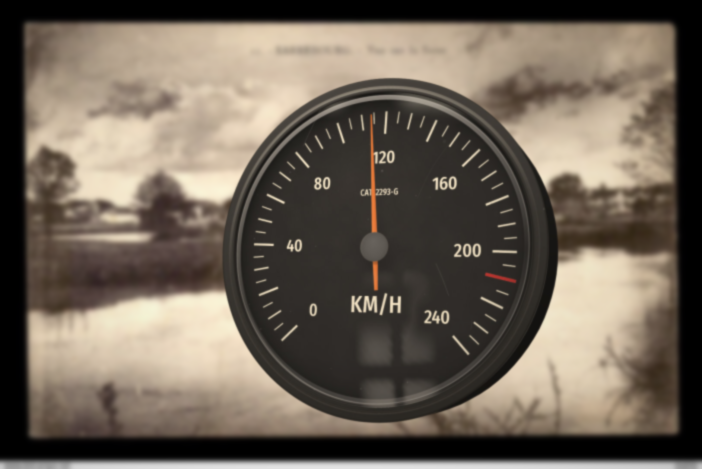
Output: 115 km/h
